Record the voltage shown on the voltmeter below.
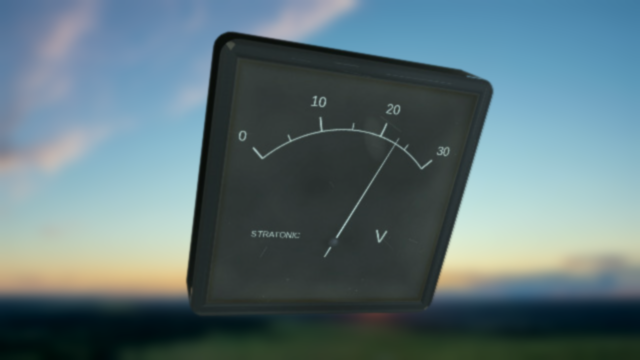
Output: 22.5 V
